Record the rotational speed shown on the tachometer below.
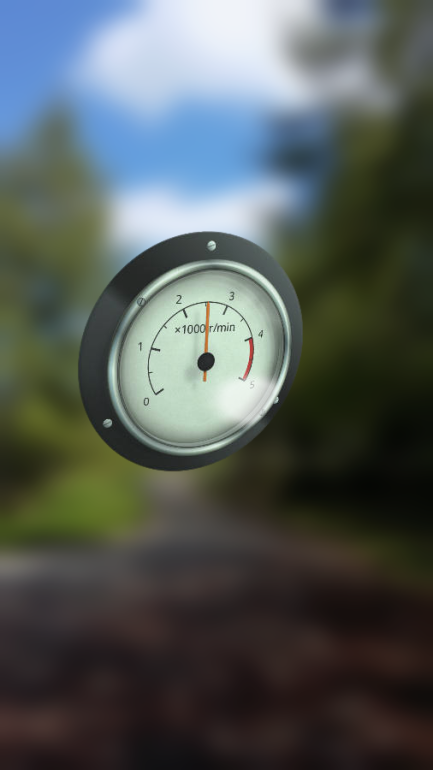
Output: 2500 rpm
